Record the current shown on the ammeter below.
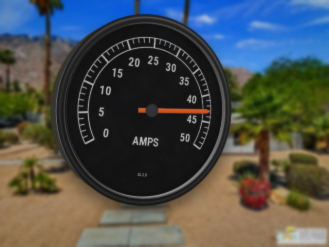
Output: 43 A
